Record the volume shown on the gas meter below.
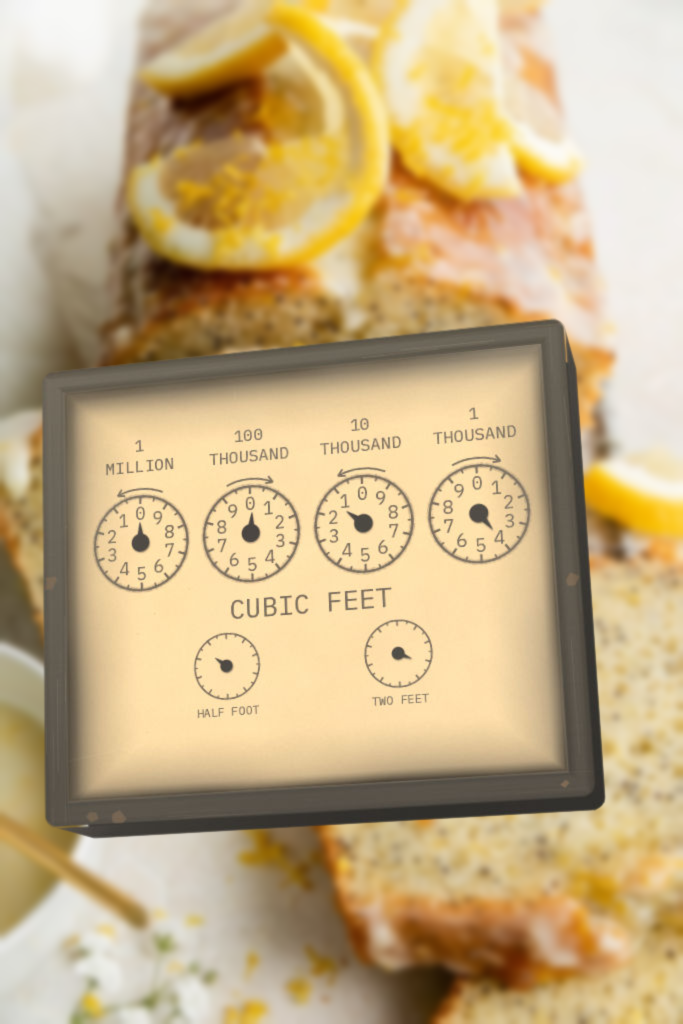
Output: 1400 ft³
